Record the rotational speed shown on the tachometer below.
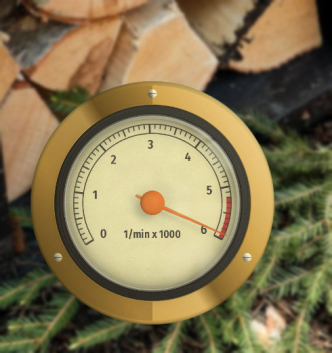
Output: 5900 rpm
